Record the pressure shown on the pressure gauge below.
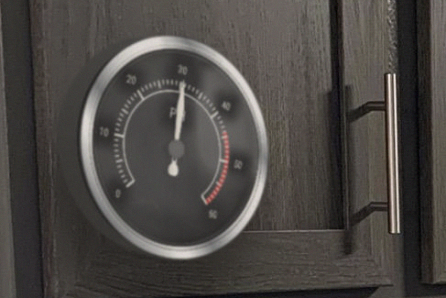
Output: 30 psi
